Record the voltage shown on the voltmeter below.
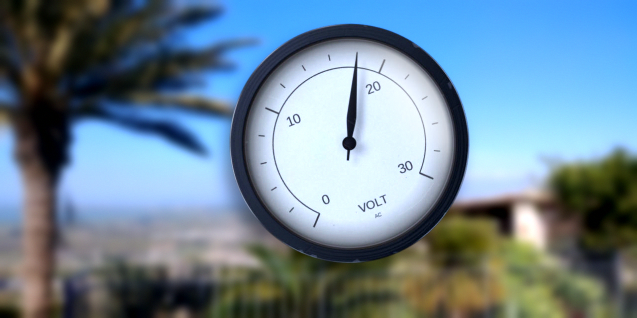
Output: 18 V
